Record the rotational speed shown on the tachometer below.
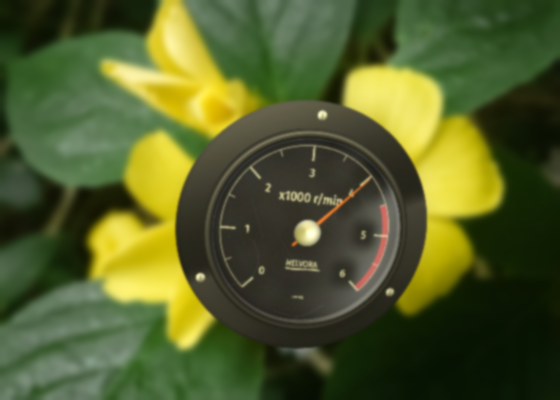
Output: 4000 rpm
